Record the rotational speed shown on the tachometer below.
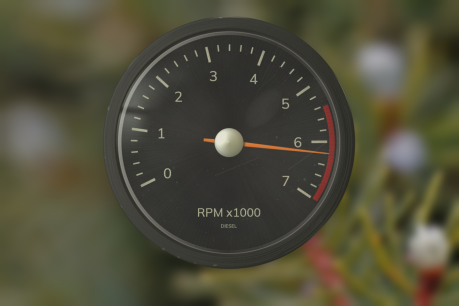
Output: 6200 rpm
